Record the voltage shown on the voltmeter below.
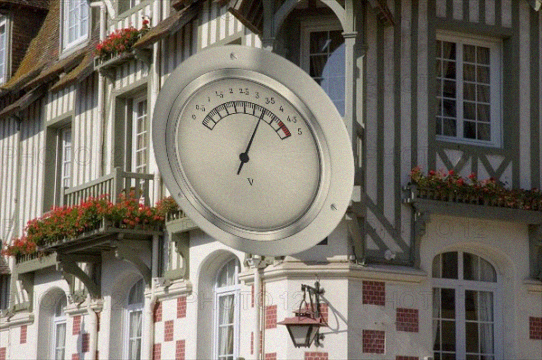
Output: 3.5 V
